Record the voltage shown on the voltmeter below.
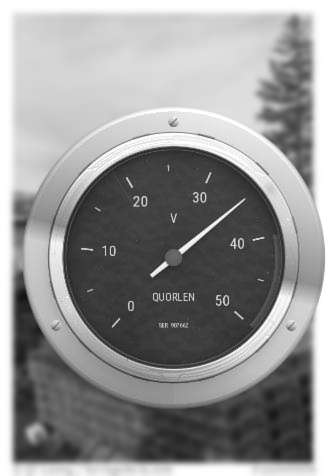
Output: 35 V
